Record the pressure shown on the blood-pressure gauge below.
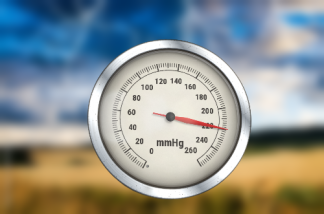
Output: 220 mmHg
